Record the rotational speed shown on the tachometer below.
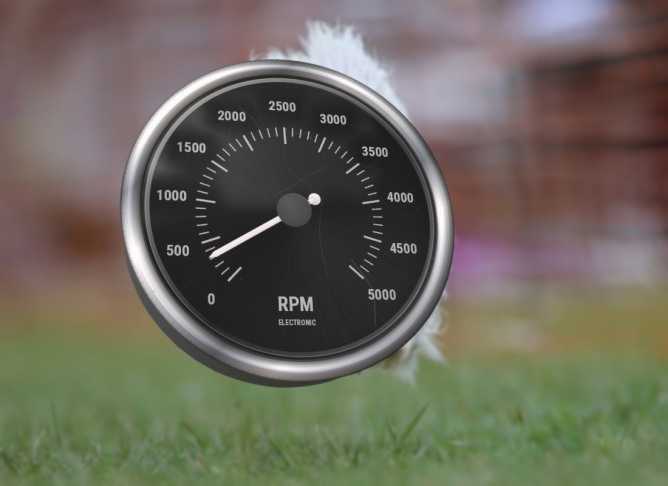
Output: 300 rpm
